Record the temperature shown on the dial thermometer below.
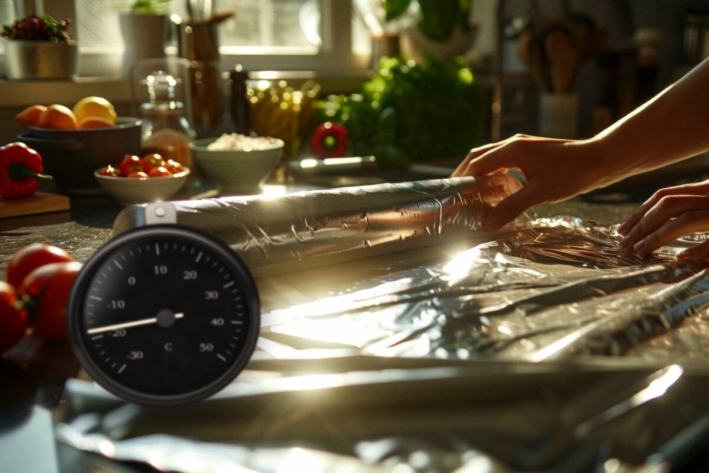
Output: -18 °C
